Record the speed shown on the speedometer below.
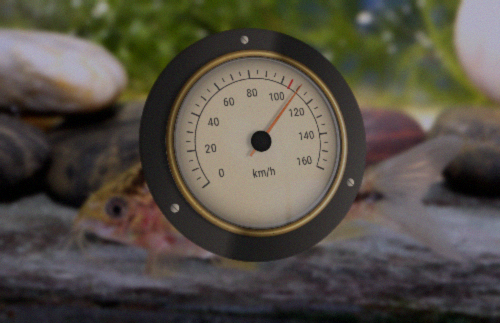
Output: 110 km/h
